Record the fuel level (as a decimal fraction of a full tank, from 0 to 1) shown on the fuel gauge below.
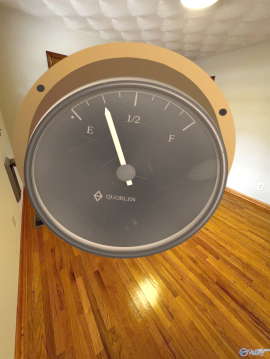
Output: 0.25
